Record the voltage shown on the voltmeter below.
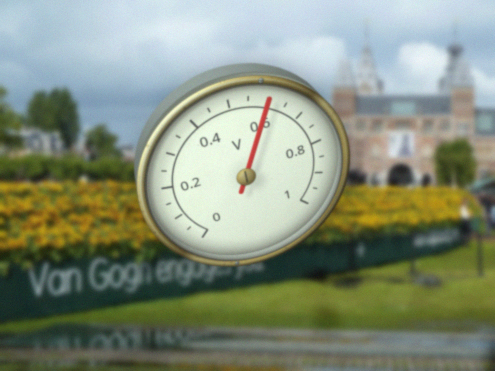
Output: 0.6 V
